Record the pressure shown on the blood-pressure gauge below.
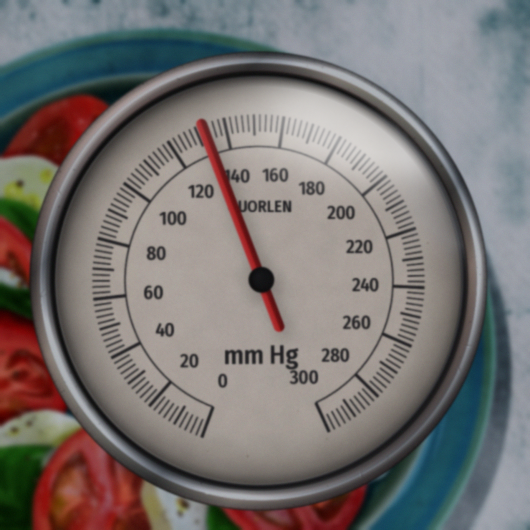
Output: 132 mmHg
